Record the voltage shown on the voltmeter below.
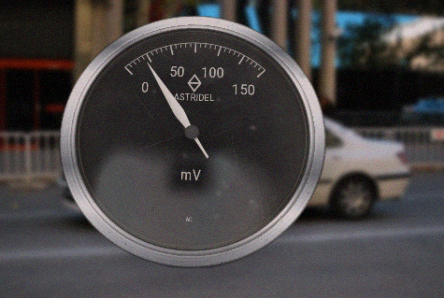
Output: 20 mV
